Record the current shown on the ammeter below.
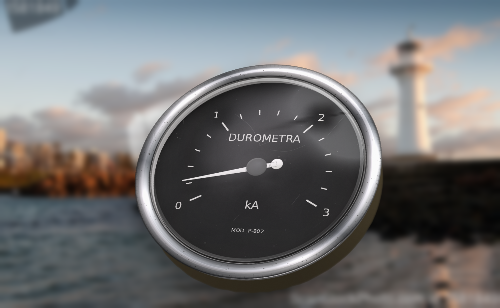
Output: 0.2 kA
